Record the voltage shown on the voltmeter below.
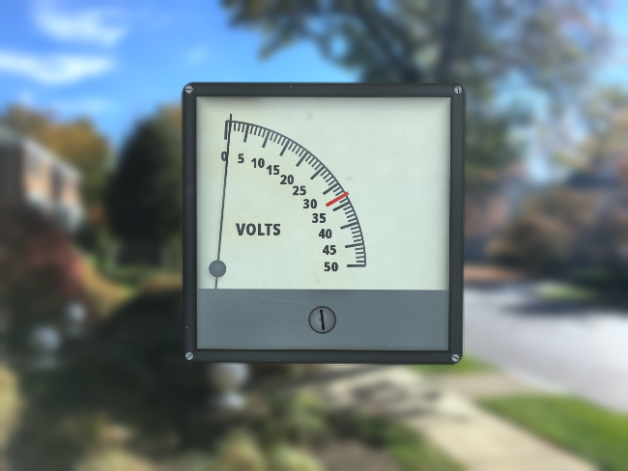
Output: 1 V
